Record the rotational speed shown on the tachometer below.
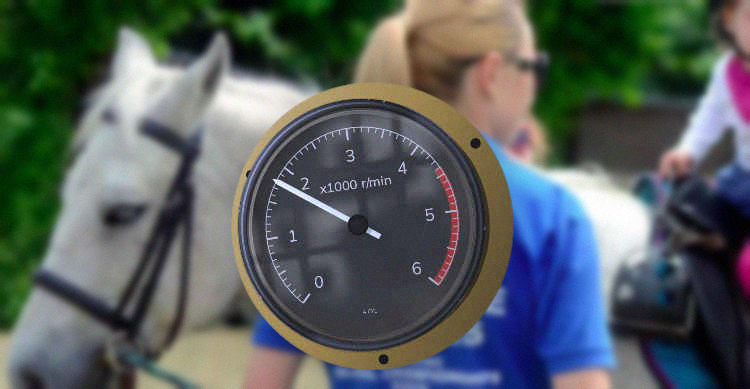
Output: 1800 rpm
